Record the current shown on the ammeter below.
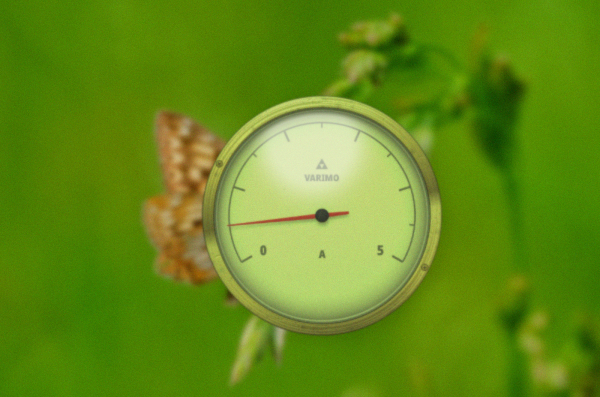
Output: 0.5 A
